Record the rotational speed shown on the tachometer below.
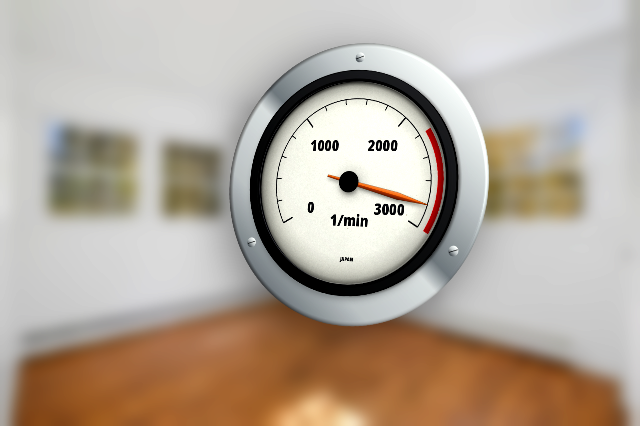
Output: 2800 rpm
